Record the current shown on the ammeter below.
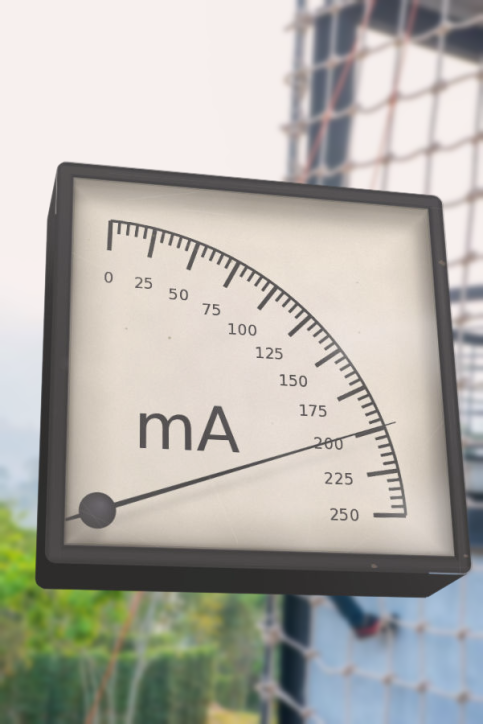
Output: 200 mA
